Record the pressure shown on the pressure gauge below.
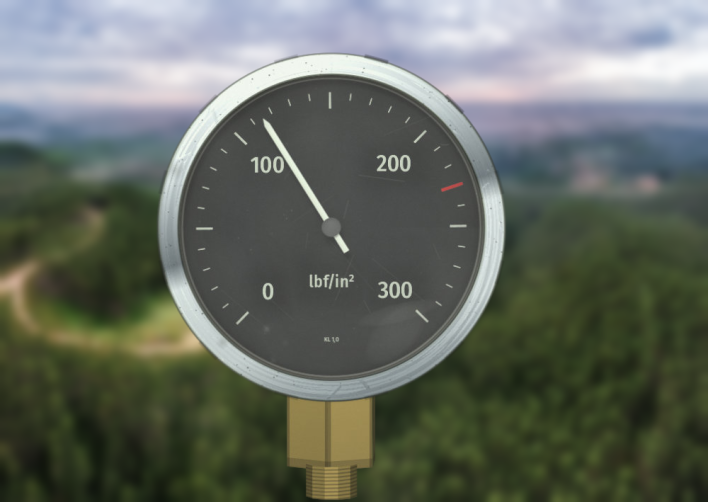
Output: 115 psi
